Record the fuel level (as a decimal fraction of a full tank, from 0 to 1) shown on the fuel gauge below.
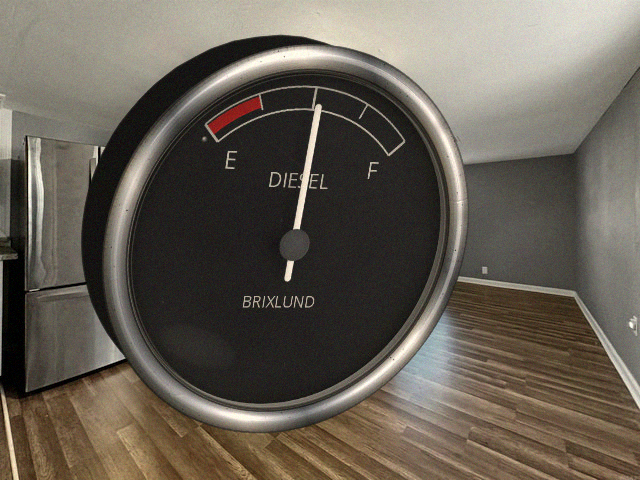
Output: 0.5
